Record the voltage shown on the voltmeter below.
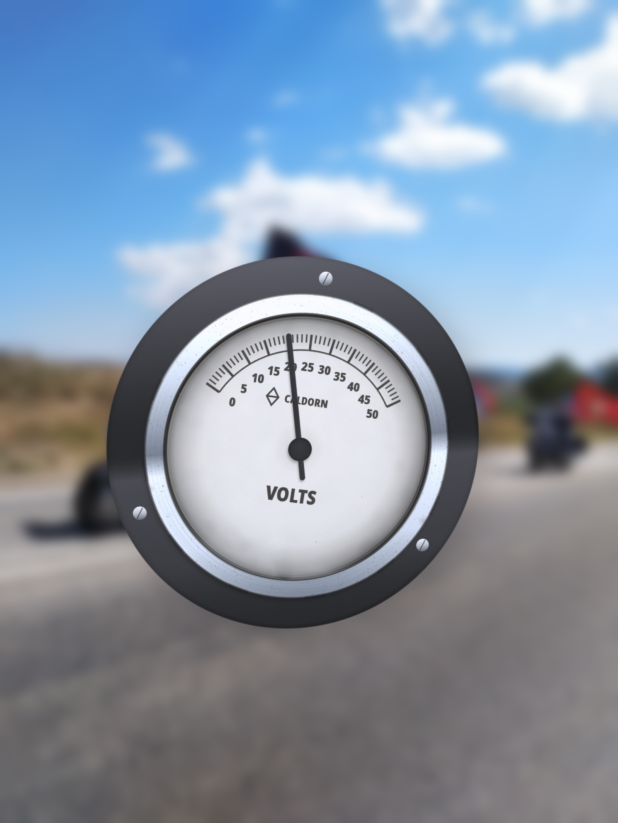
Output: 20 V
